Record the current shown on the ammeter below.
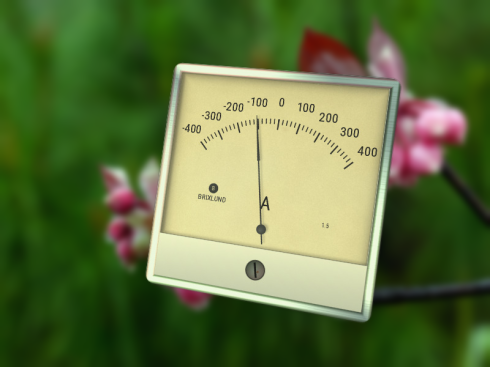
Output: -100 A
